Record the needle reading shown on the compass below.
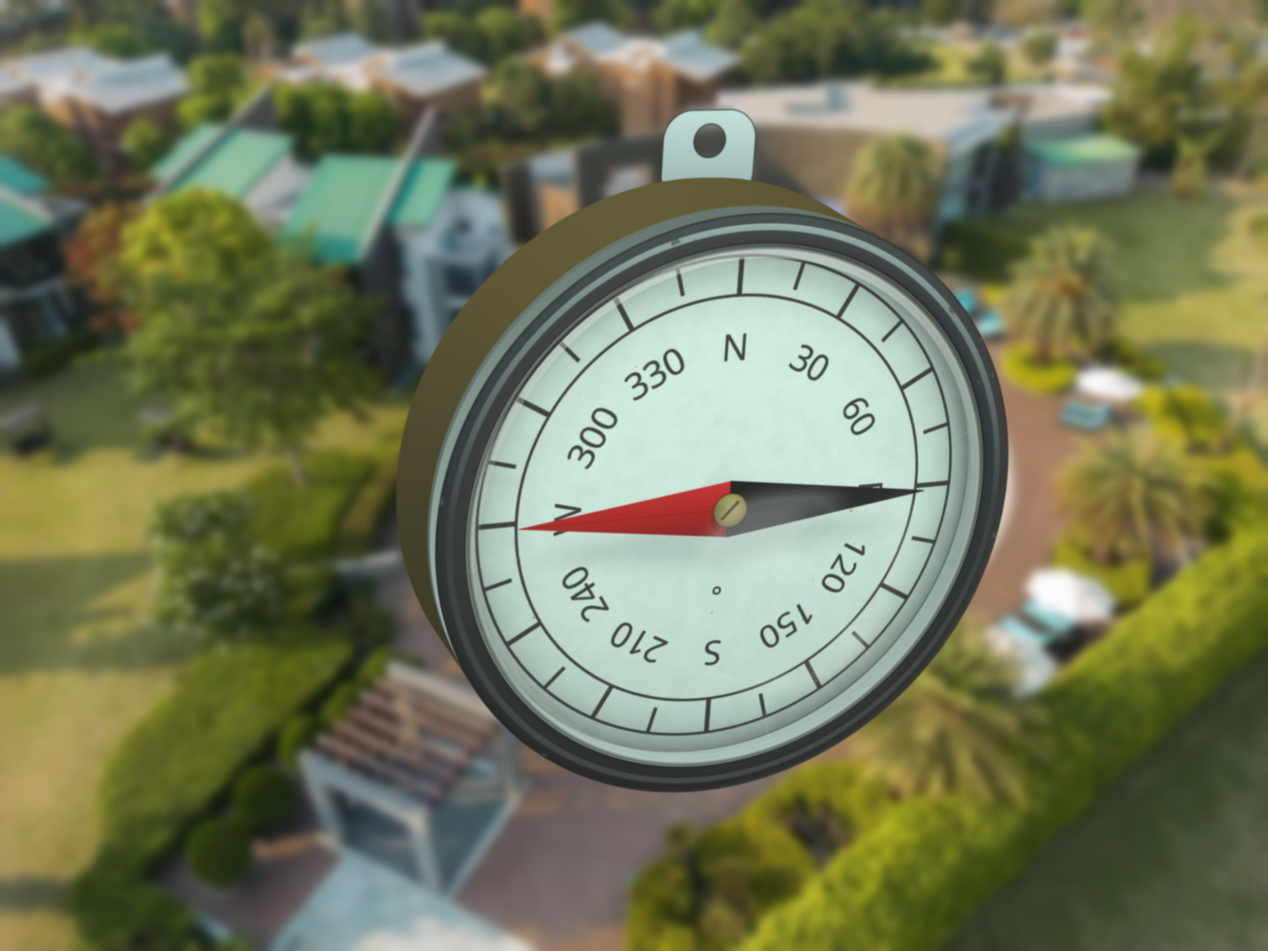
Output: 270 °
